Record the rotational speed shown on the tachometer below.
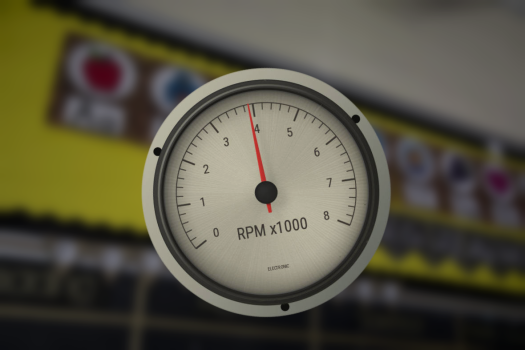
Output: 3900 rpm
